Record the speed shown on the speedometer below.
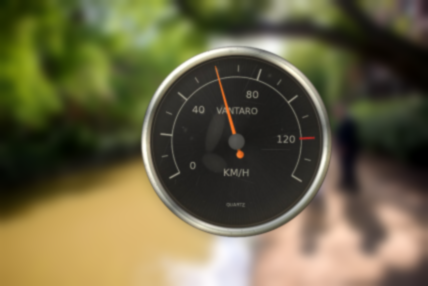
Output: 60 km/h
